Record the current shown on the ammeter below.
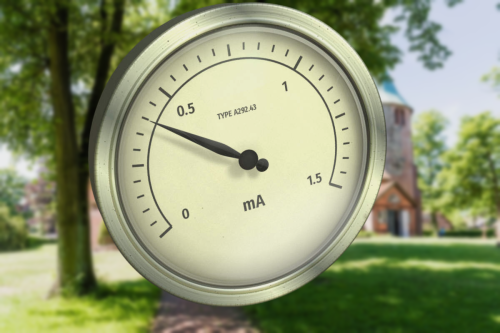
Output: 0.4 mA
